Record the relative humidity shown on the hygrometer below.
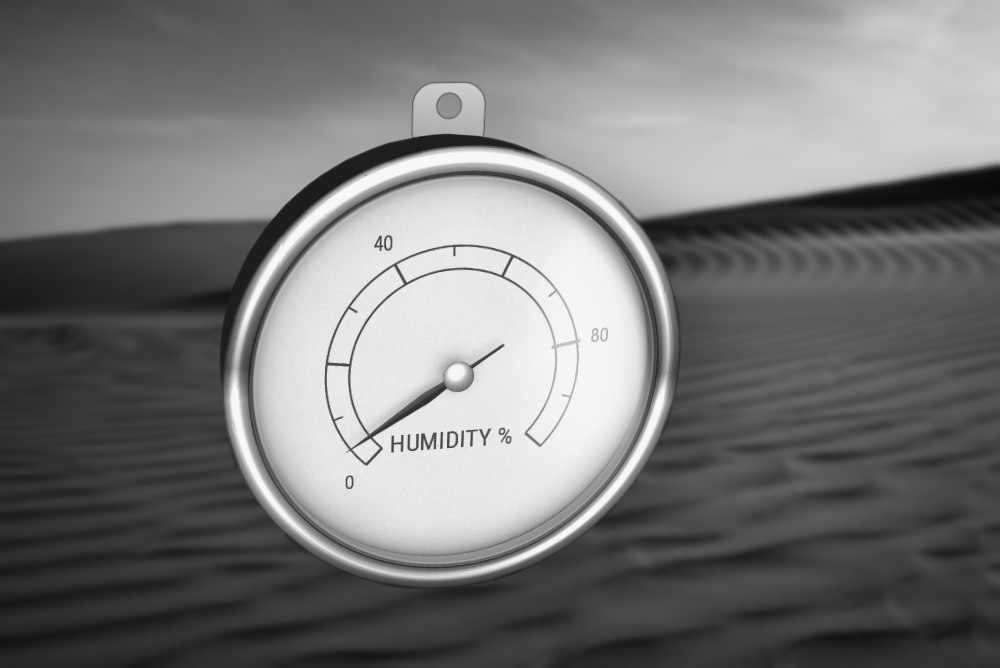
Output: 5 %
